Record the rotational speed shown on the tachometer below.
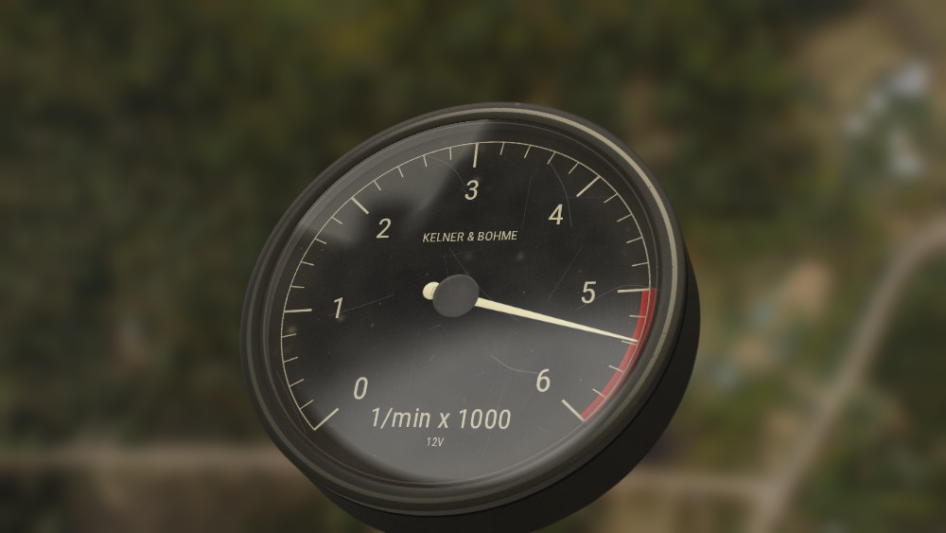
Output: 5400 rpm
